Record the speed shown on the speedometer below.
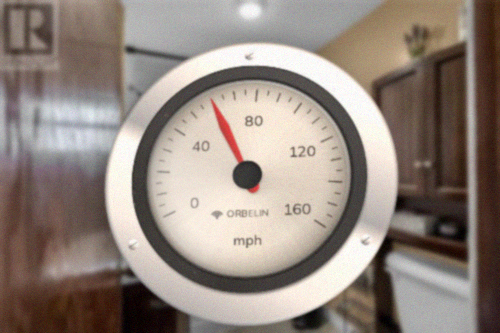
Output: 60 mph
